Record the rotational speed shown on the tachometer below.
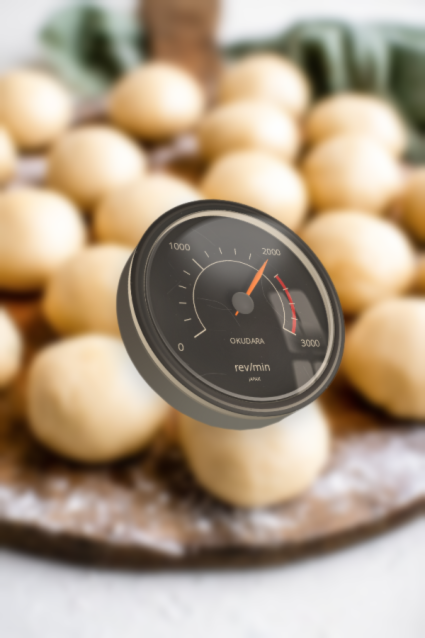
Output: 2000 rpm
